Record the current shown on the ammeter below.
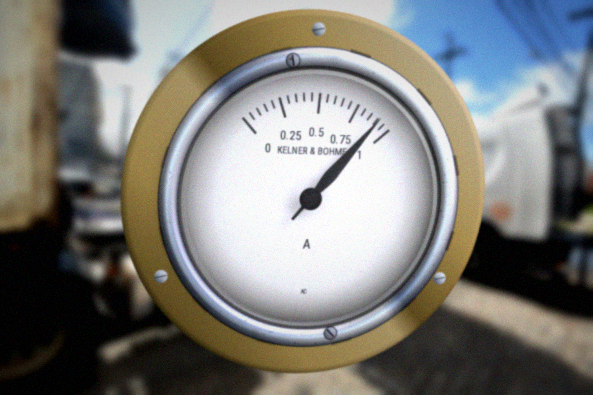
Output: 0.9 A
